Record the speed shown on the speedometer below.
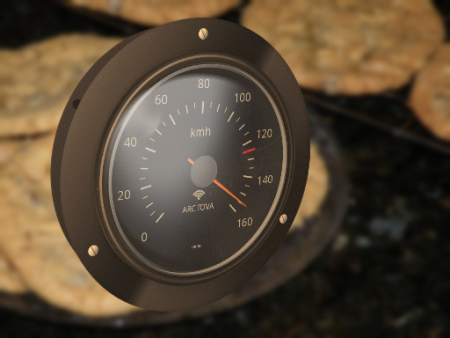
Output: 155 km/h
